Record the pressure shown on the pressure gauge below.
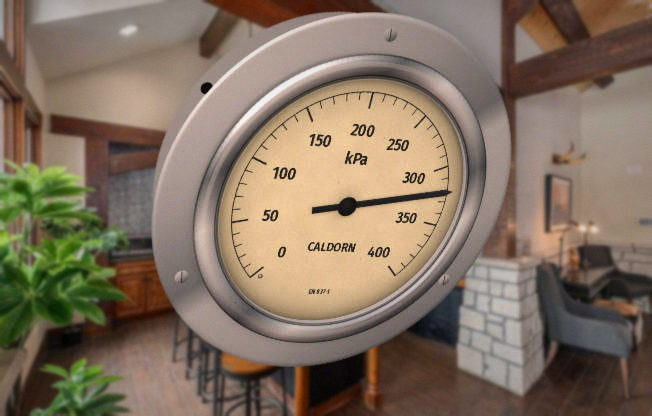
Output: 320 kPa
